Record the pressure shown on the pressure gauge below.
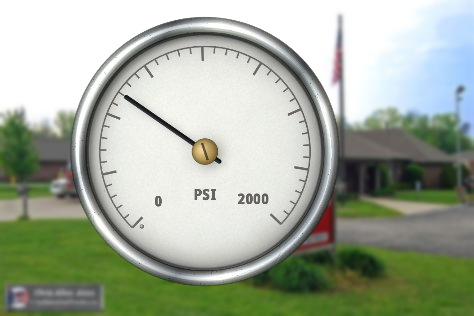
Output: 600 psi
